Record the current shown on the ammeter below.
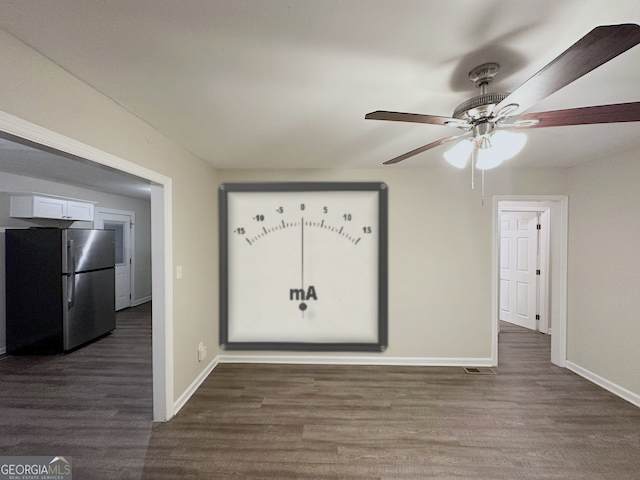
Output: 0 mA
